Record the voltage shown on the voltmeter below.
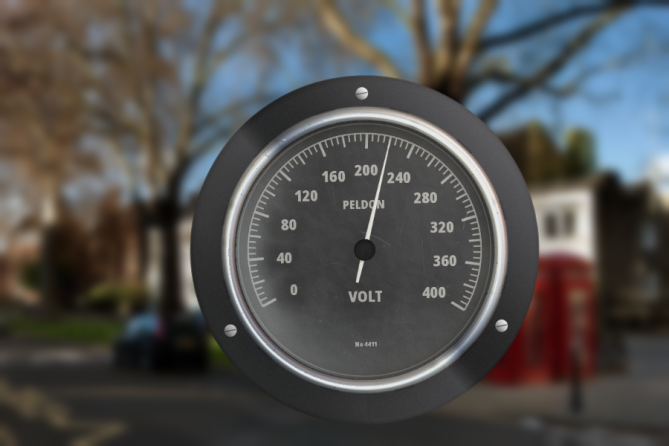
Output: 220 V
